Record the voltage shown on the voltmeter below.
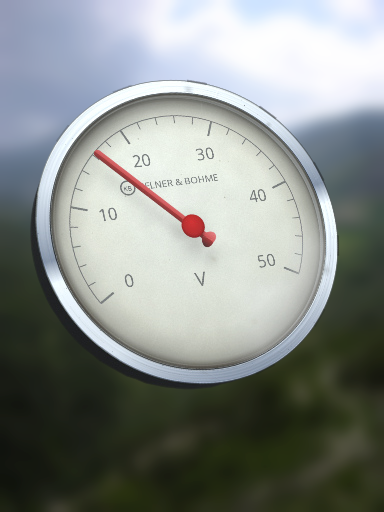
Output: 16 V
